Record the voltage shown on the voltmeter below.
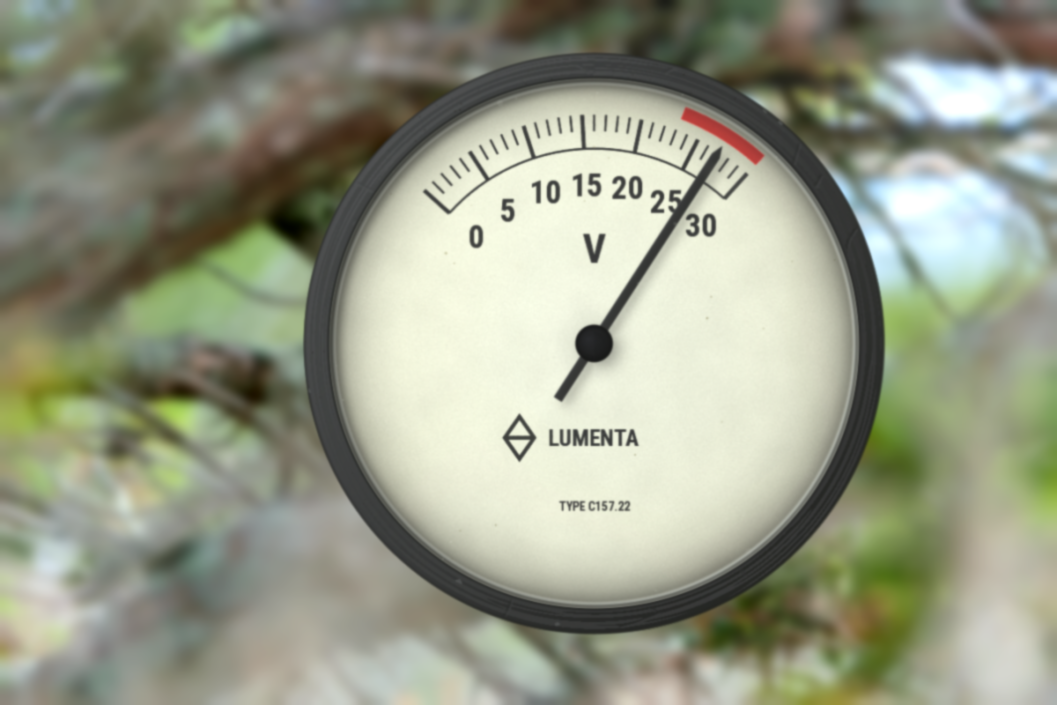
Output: 27 V
